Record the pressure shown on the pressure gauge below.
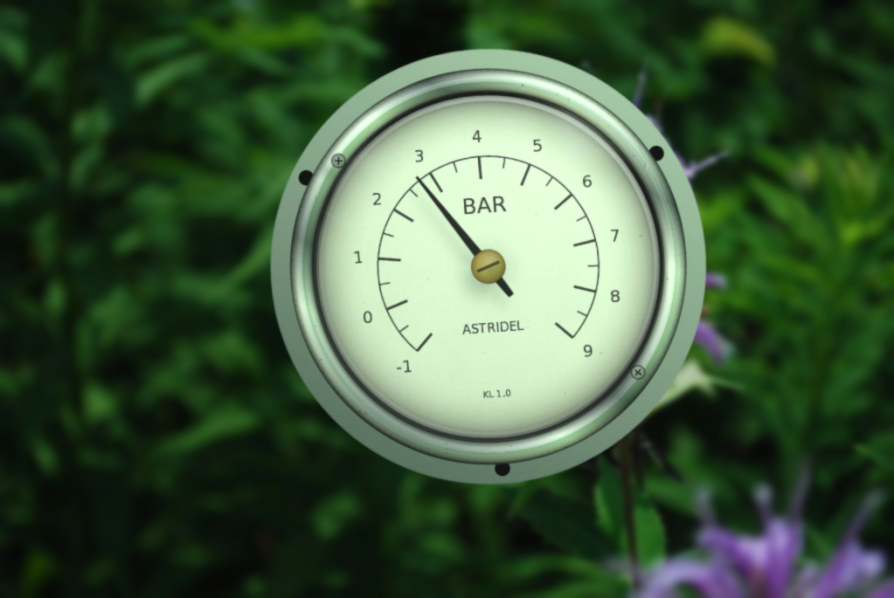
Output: 2.75 bar
